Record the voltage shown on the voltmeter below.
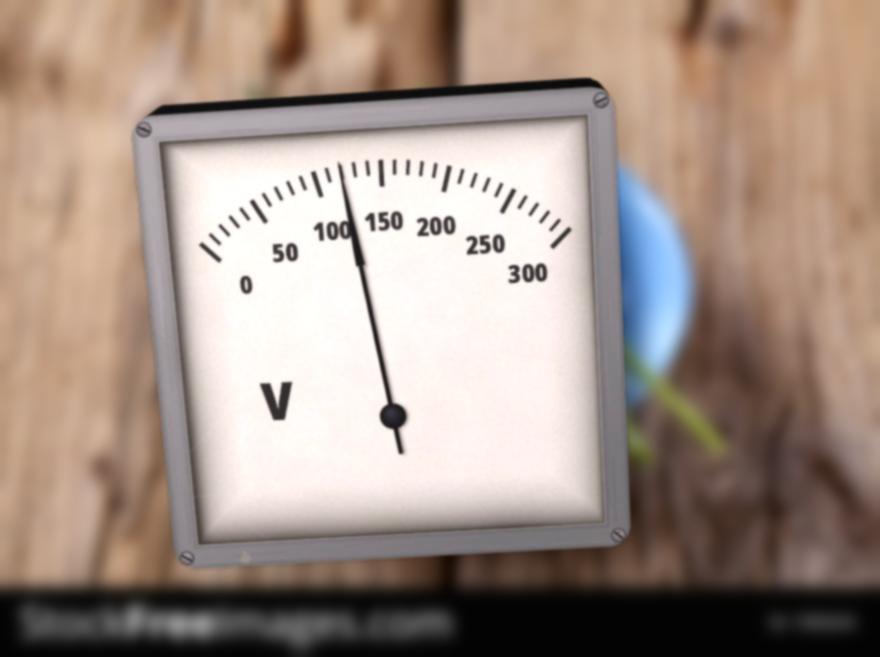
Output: 120 V
